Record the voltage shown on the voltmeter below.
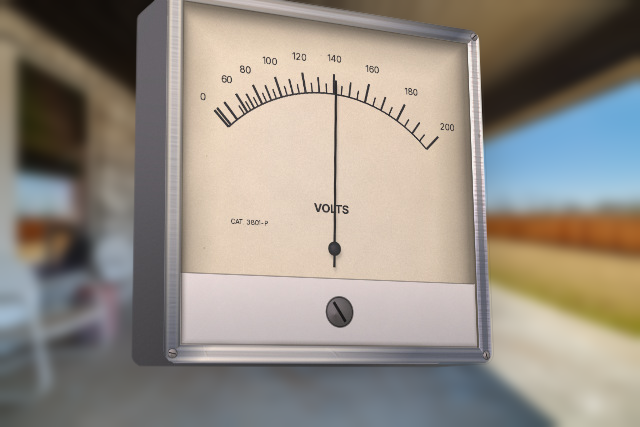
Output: 140 V
